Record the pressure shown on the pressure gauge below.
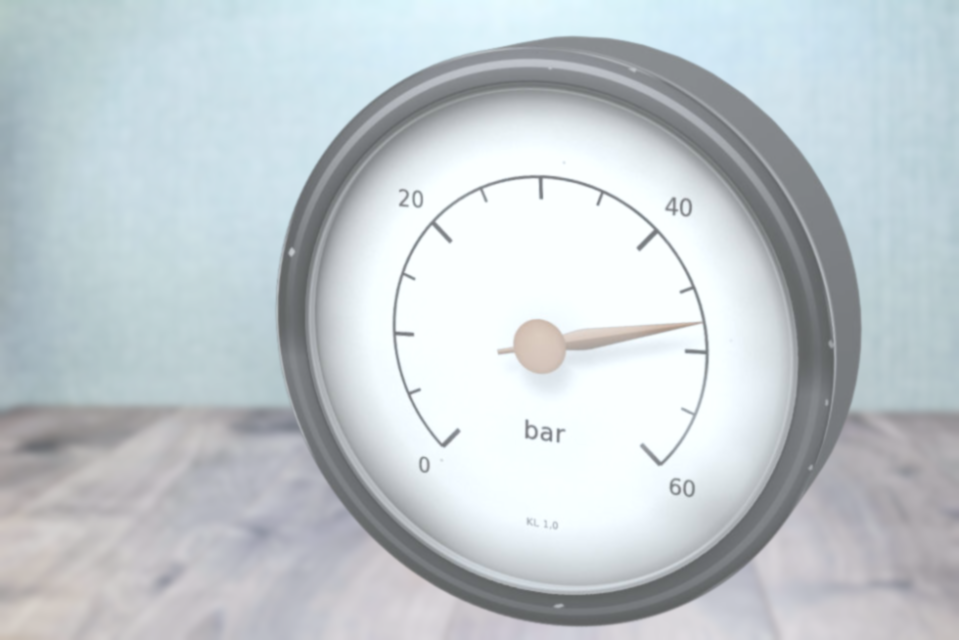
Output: 47.5 bar
